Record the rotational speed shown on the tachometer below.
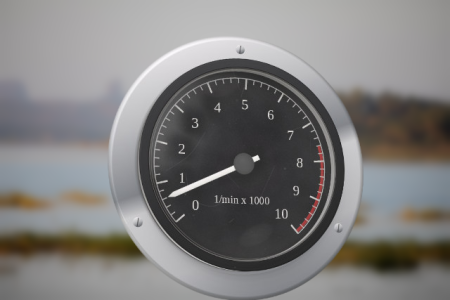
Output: 600 rpm
